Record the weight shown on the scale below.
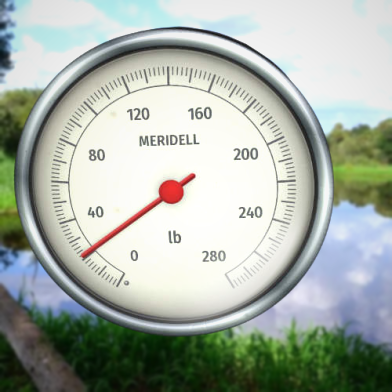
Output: 22 lb
